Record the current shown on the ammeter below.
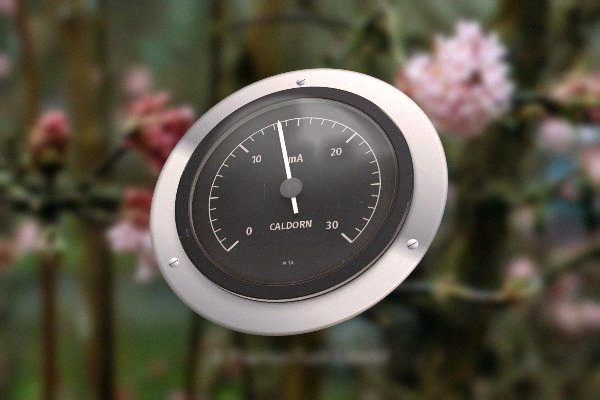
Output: 13.5 mA
